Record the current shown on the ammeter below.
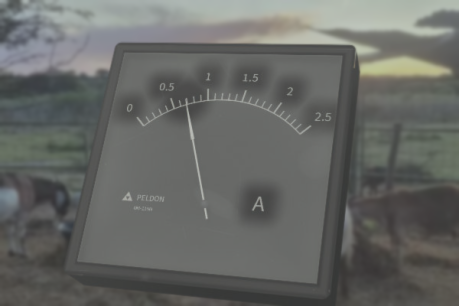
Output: 0.7 A
